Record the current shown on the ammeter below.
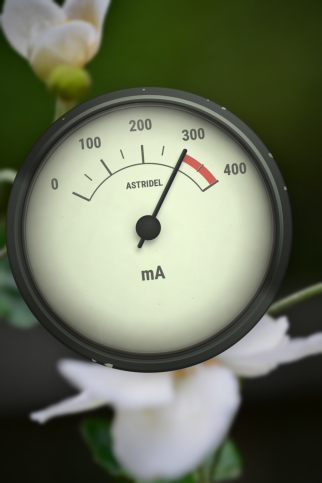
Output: 300 mA
